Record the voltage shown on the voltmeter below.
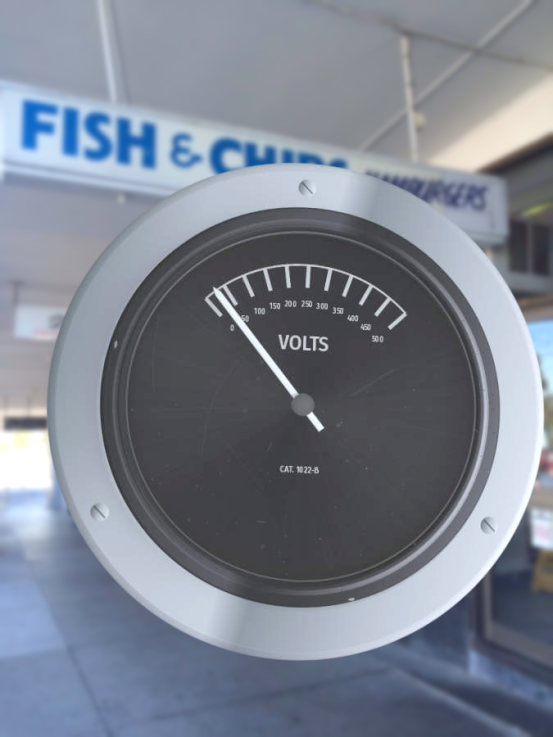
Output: 25 V
